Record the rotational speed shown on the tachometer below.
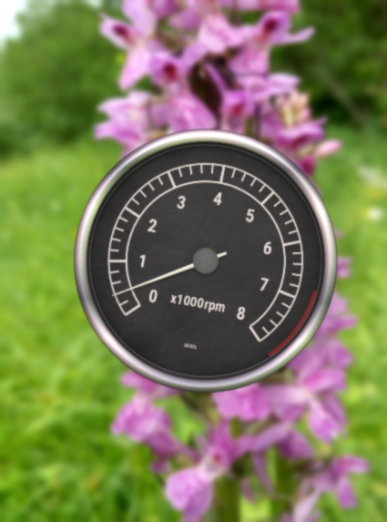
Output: 400 rpm
